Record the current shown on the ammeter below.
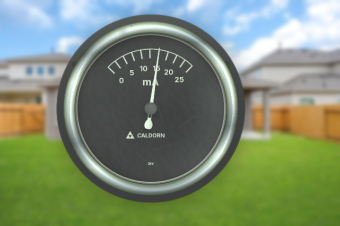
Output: 15 mA
